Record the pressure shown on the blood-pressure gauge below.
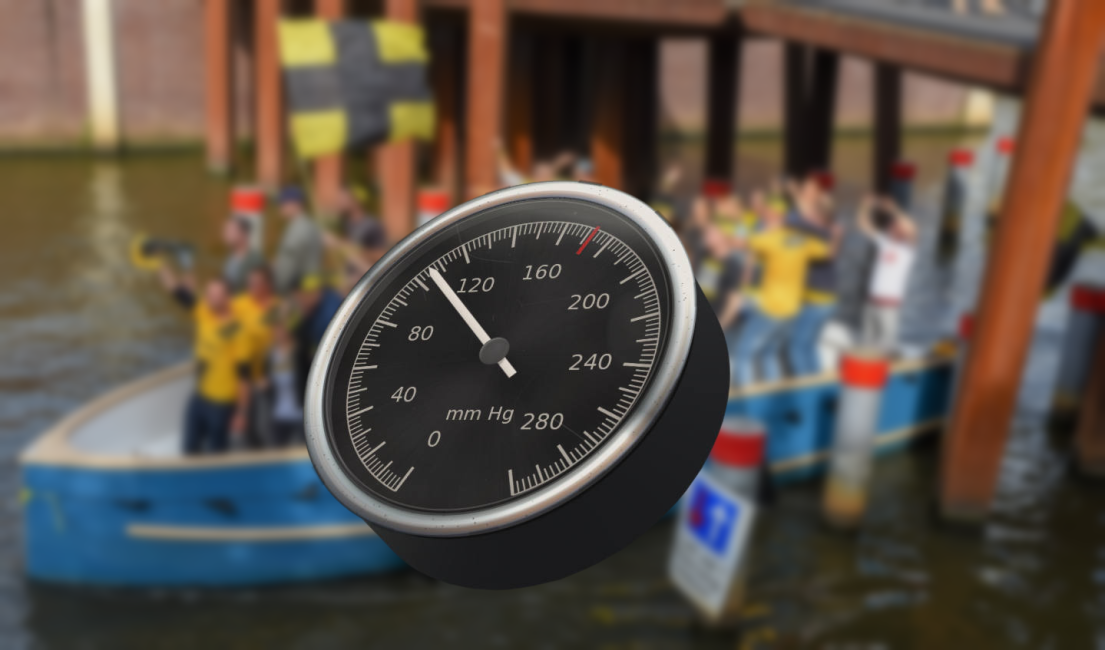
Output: 106 mmHg
